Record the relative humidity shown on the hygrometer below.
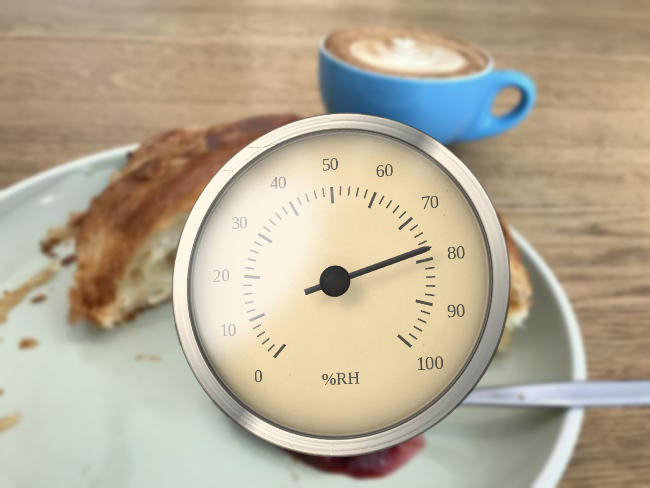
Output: 78 %
